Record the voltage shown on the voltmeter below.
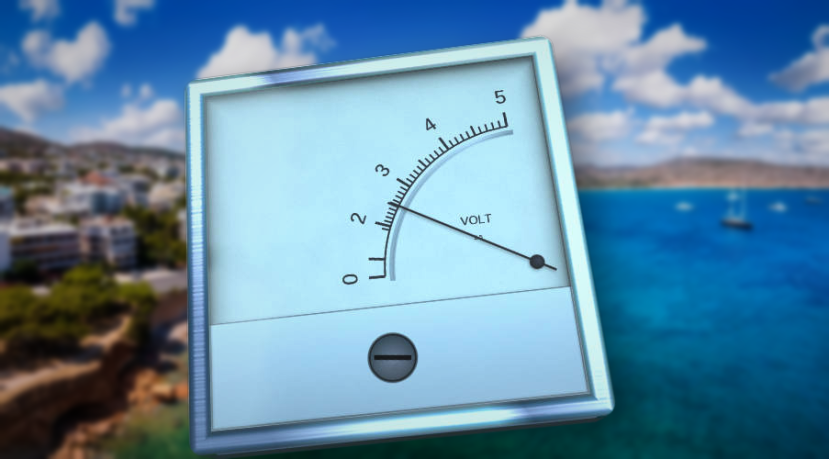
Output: 2.5 V
